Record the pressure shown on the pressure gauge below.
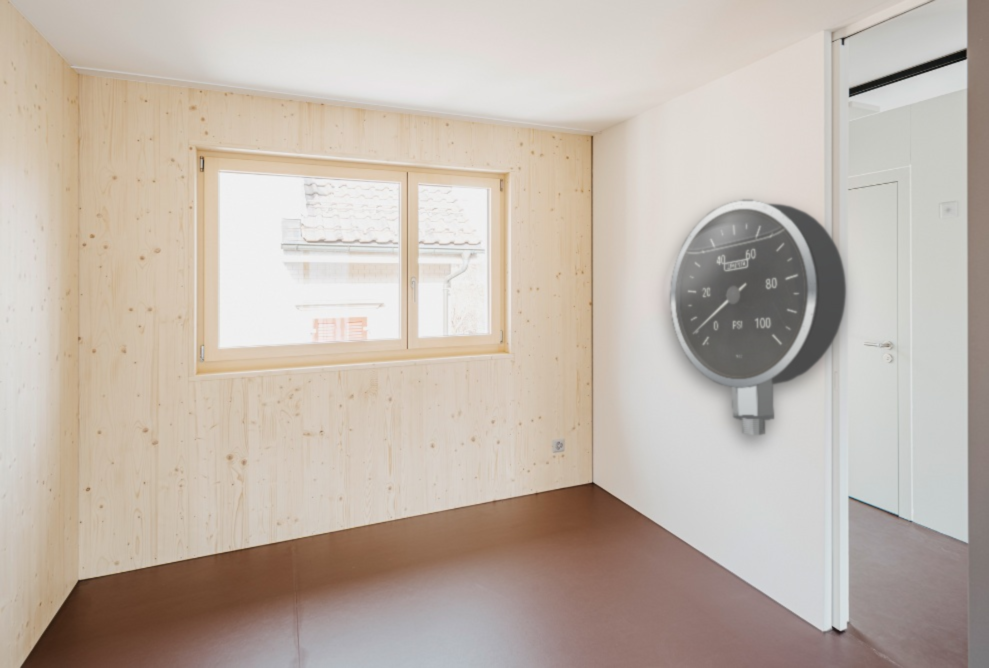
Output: 5 psi
